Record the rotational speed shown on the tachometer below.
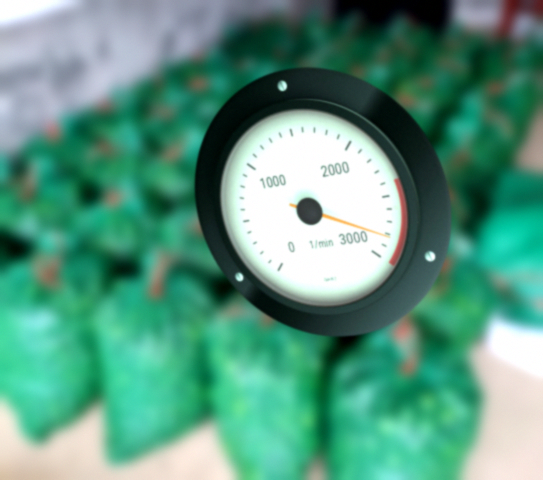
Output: 2800 rpm
